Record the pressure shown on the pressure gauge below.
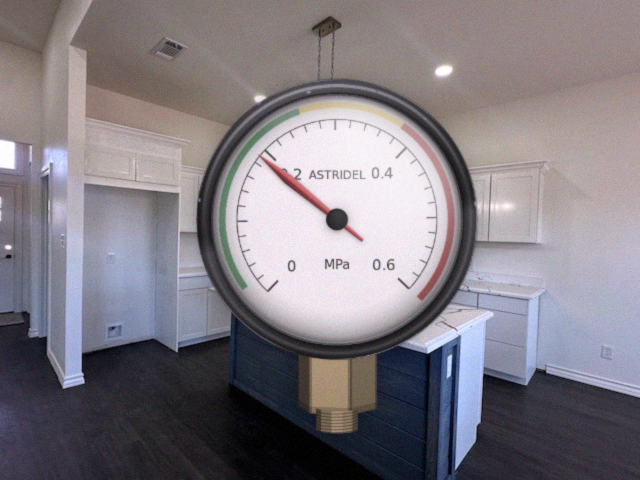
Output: 0.19 MPa
